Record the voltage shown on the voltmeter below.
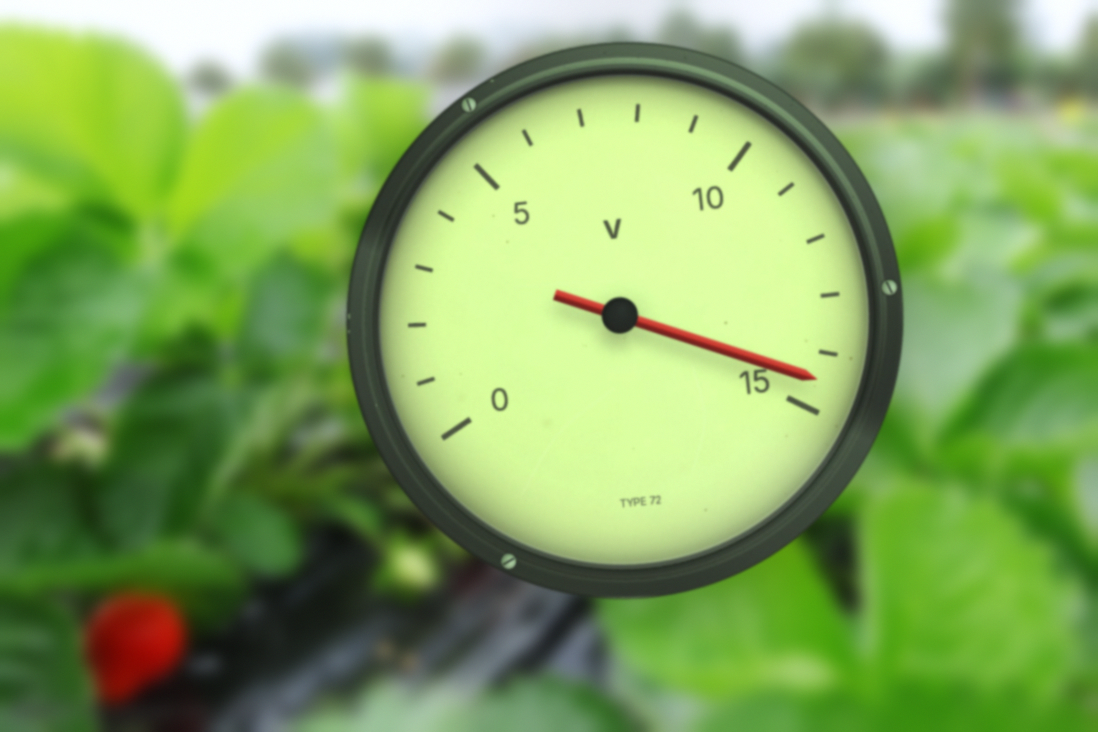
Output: 14.5 V
